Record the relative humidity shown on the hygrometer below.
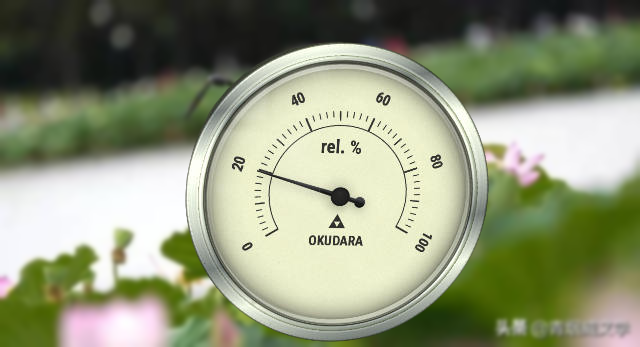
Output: 20 %
